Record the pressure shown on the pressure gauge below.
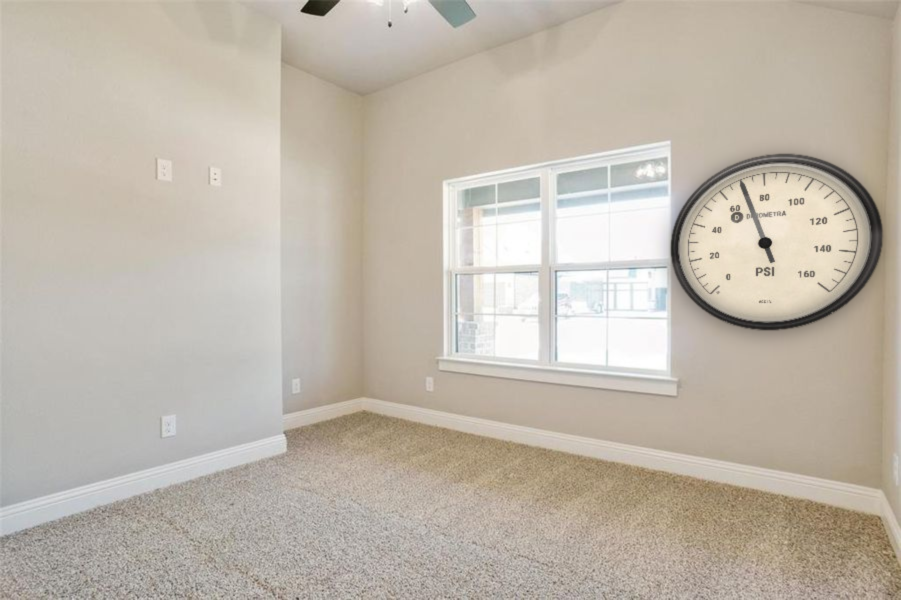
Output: 70 psi
